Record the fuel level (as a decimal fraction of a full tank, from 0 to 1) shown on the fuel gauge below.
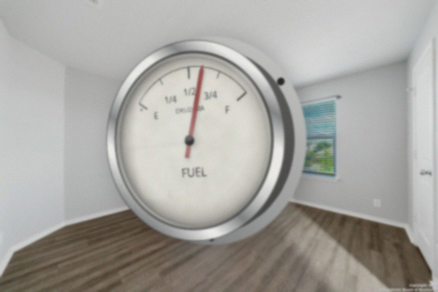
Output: 0.625
